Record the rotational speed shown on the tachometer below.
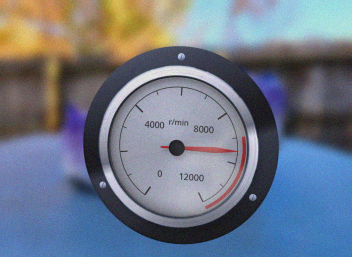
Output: 9500 rpm
